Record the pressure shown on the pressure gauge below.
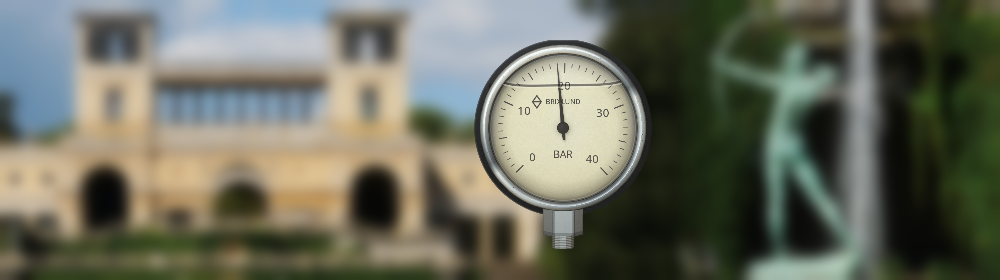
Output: 19 bar
